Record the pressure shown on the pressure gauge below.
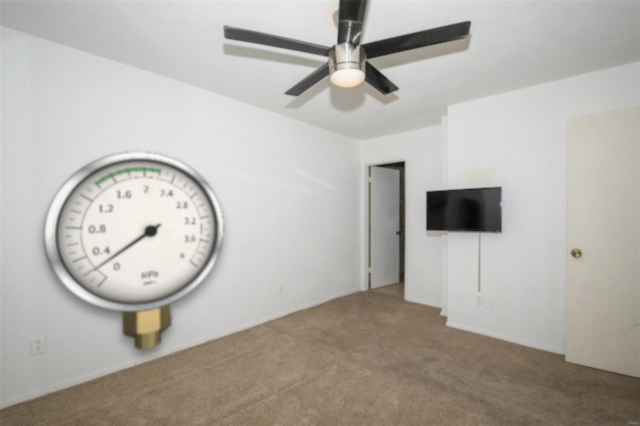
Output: 0.2 MPa
